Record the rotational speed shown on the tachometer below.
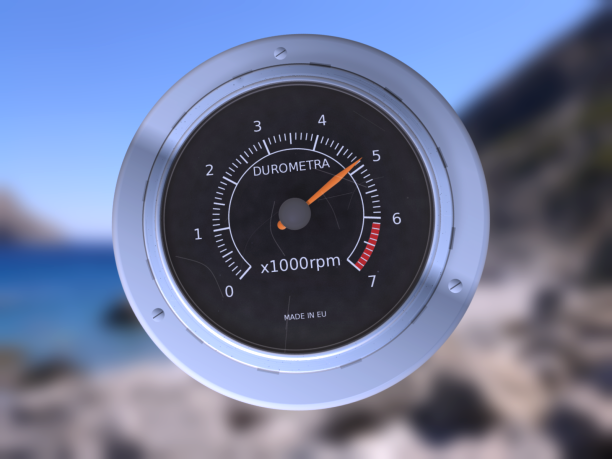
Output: 4900 rpm
